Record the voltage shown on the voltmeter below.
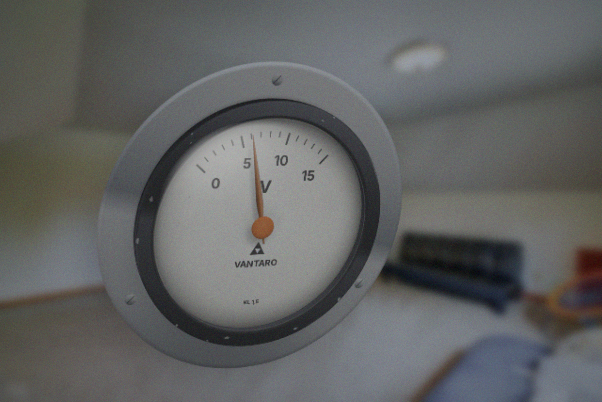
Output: 6 V
